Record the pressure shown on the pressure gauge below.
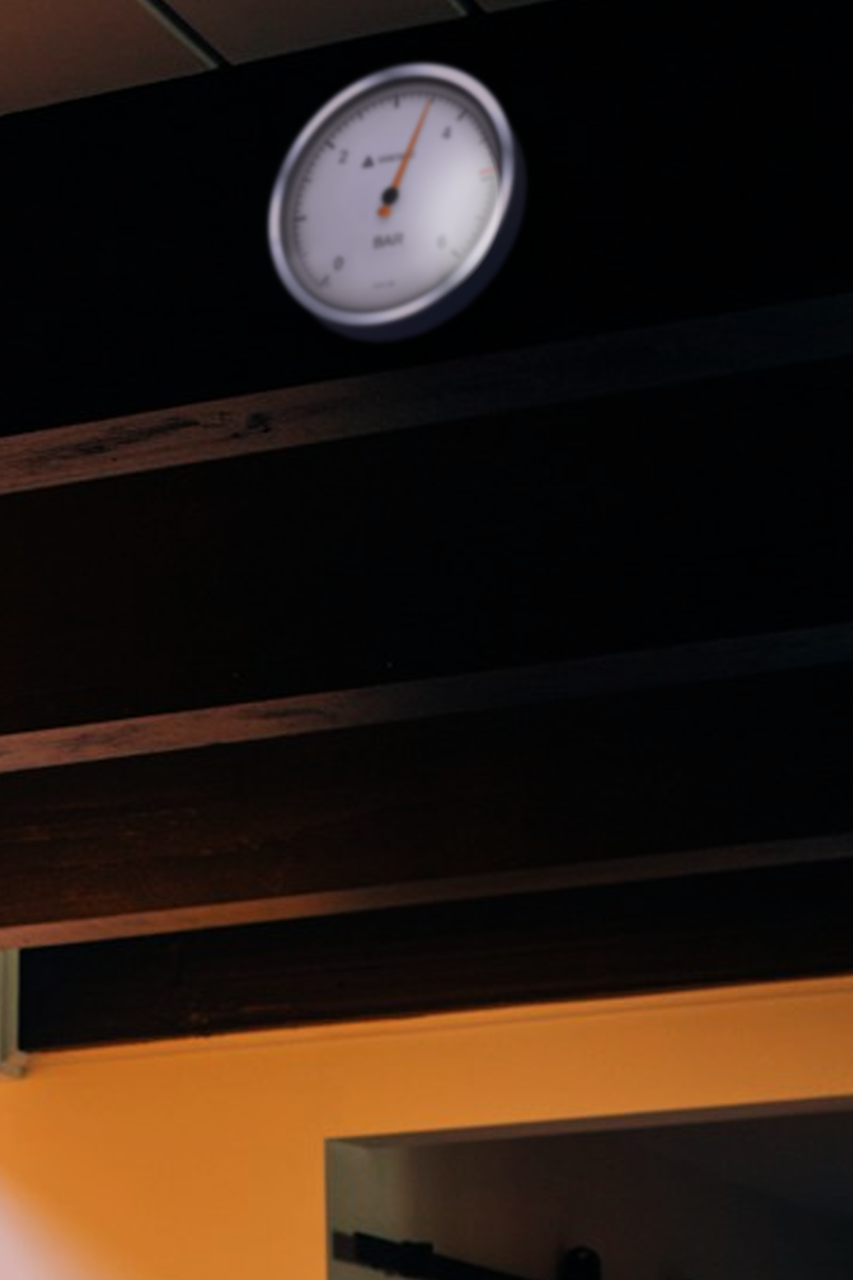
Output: 3.5 bar
